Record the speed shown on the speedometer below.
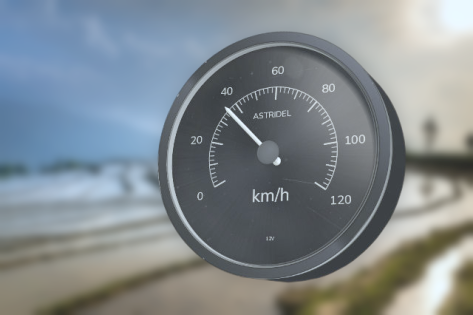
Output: 36 km/h
